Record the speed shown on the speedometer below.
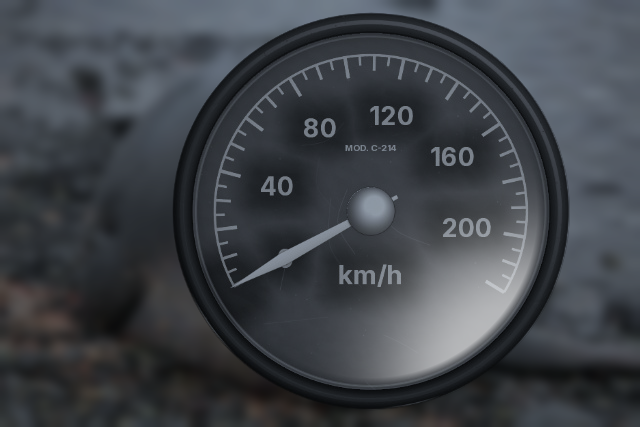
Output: 0 km/h
